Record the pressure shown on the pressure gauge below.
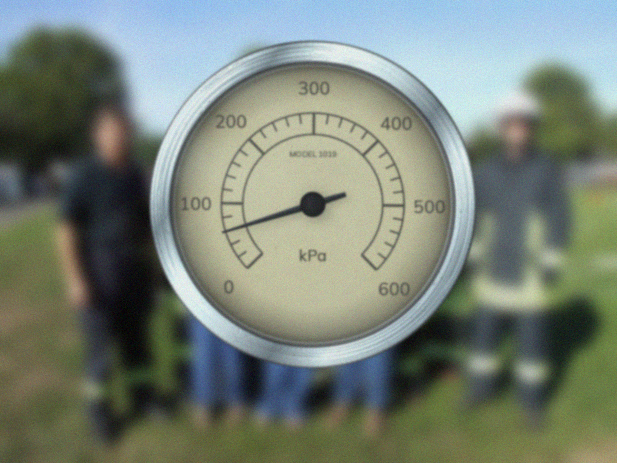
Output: 60 kPa
